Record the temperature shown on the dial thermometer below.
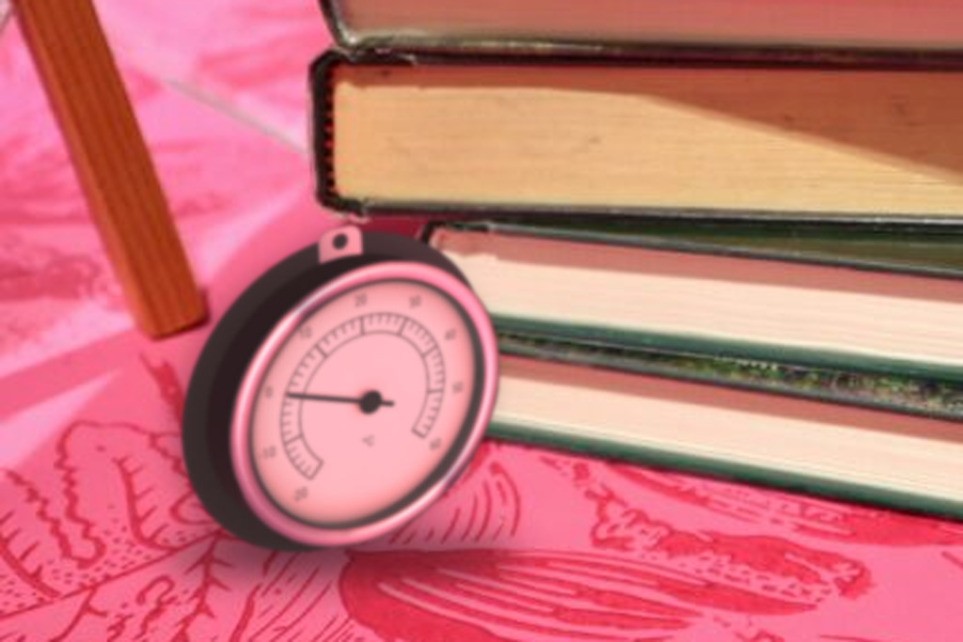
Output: 0 °C
